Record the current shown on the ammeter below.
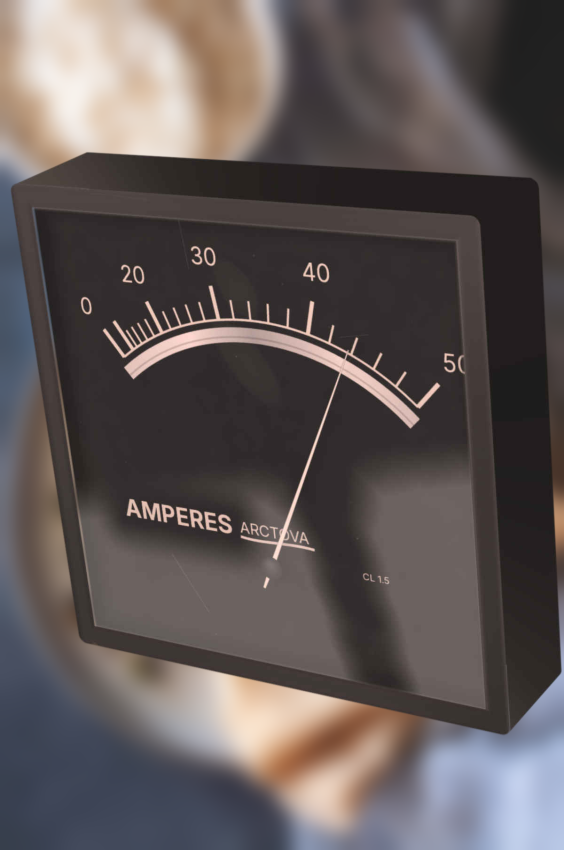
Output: 44 A
